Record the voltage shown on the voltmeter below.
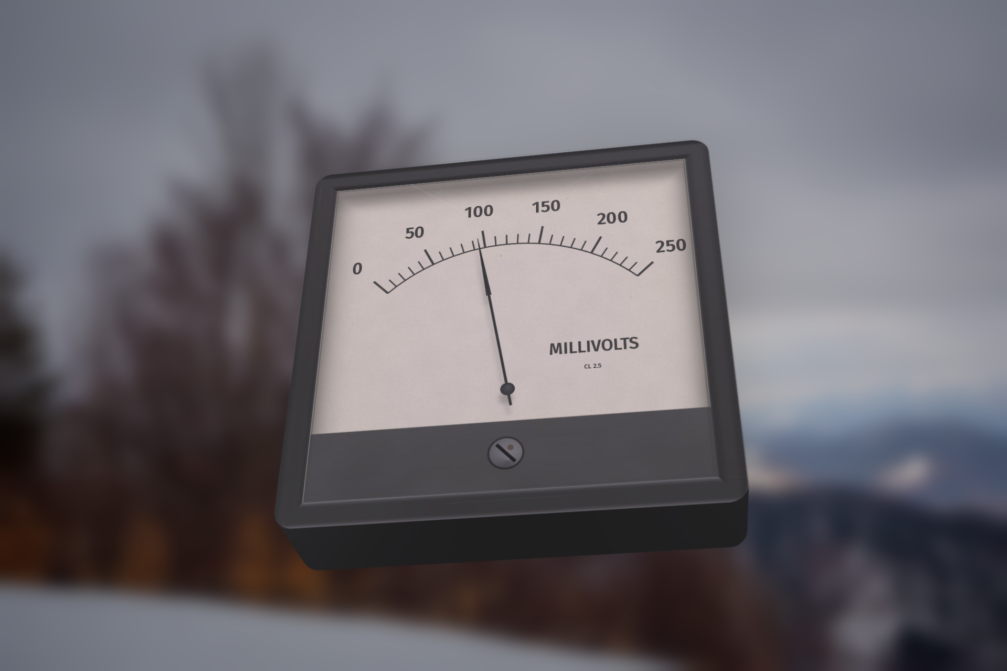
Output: 95 mV
